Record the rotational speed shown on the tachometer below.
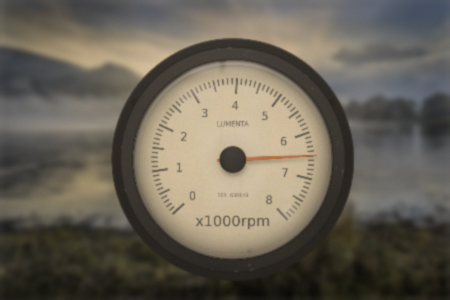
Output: 6500 rpm
